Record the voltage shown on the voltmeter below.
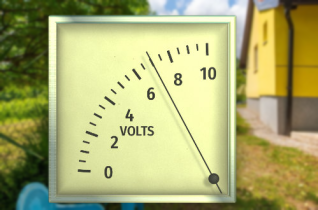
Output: 7 V
